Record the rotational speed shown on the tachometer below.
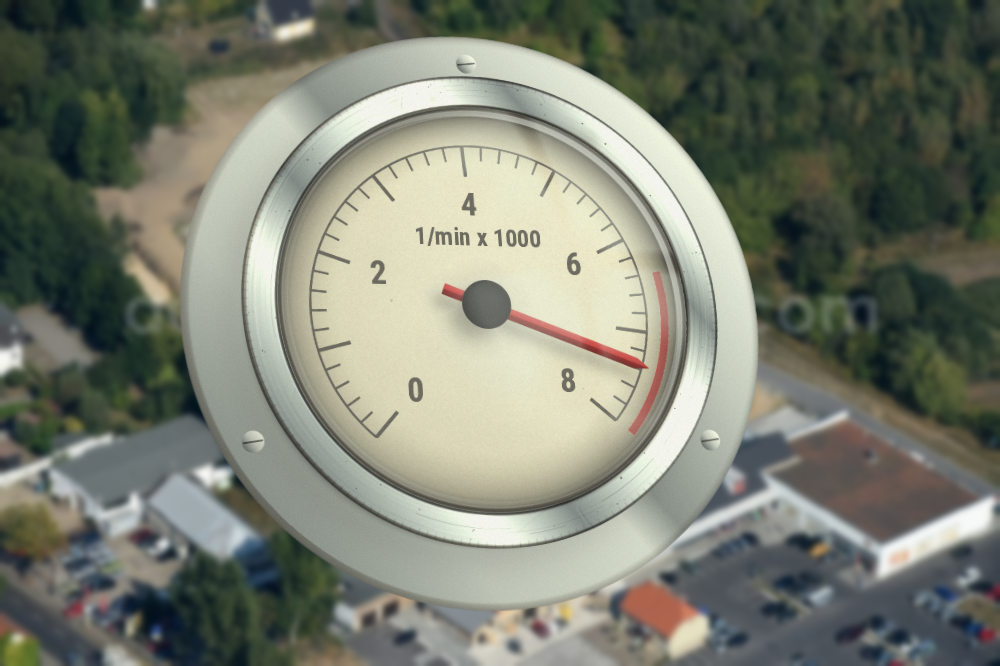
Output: 7400 rpm
